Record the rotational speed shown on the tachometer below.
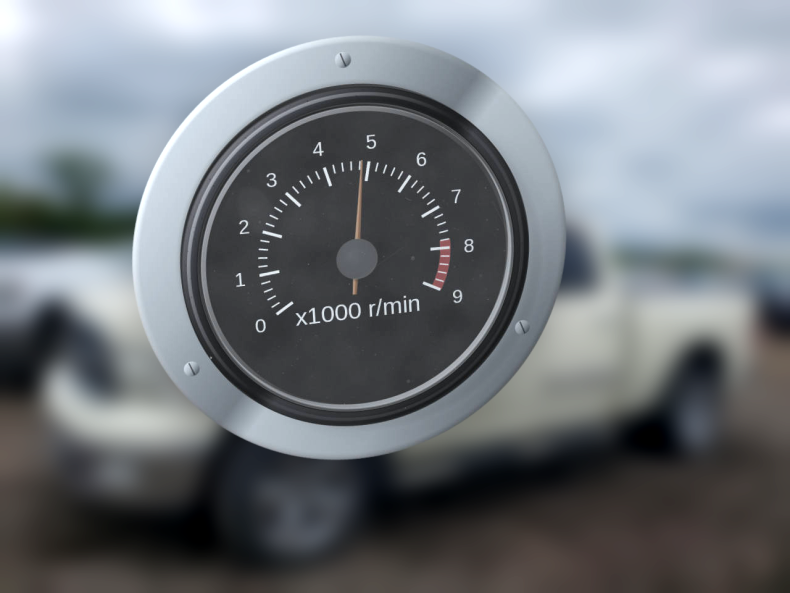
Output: 4800 rpm
